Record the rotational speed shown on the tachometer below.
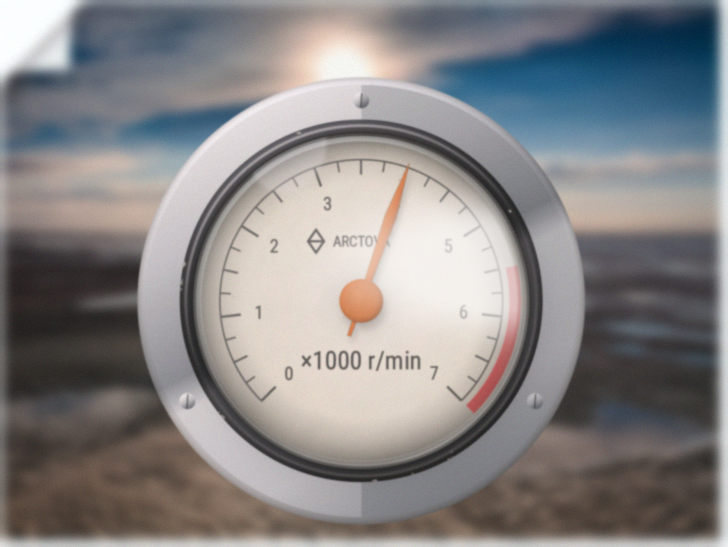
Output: 4000 rpm
